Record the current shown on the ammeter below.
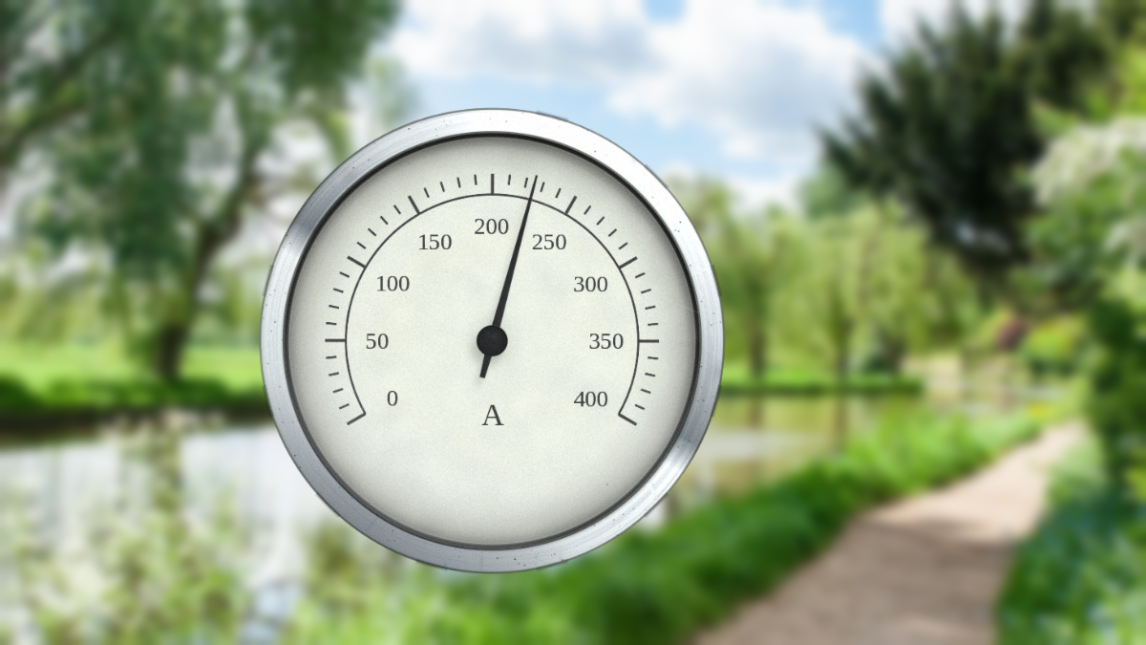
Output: 225 A
